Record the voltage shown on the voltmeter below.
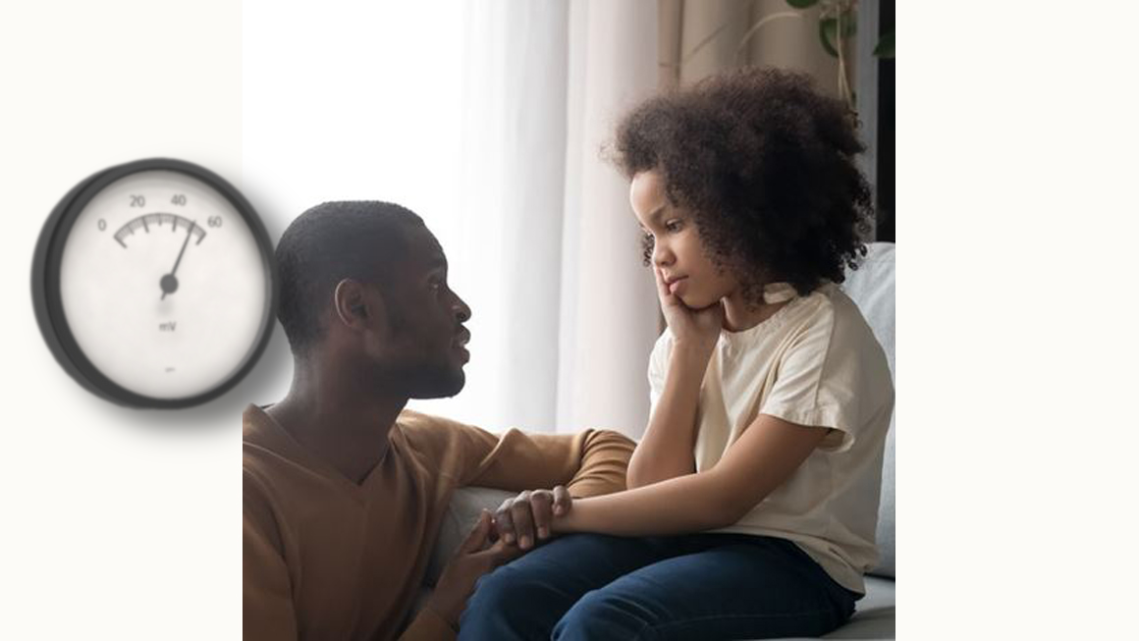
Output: 50 mV
